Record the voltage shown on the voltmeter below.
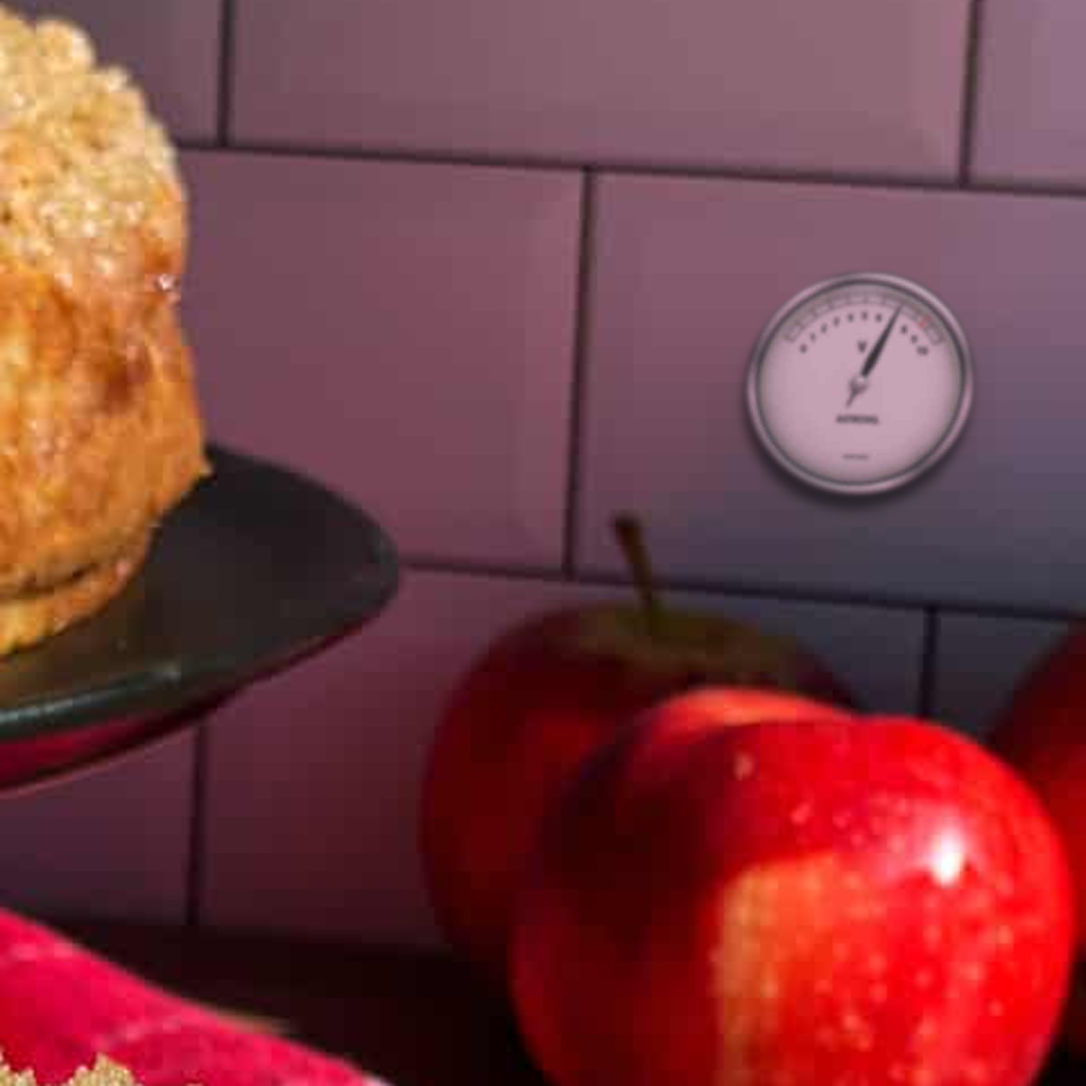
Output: 7 V
